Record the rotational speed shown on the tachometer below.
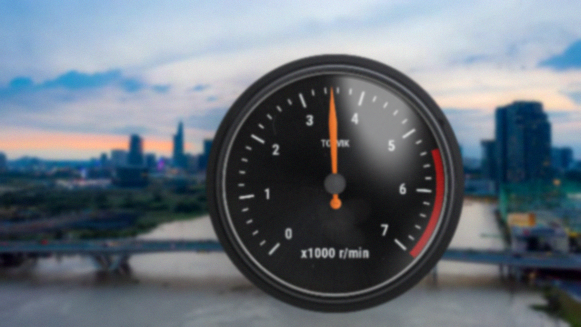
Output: 3500 rpm
